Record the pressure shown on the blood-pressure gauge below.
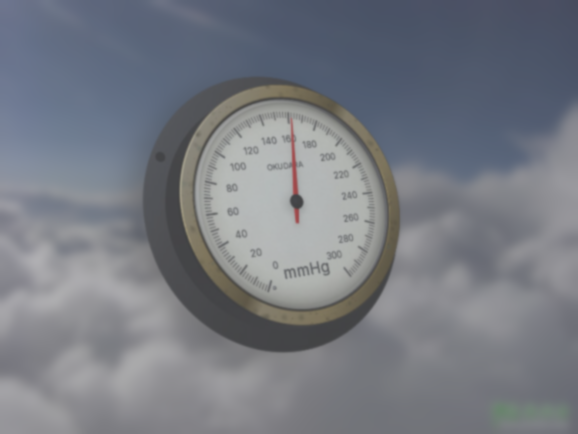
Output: 160 mmHg
